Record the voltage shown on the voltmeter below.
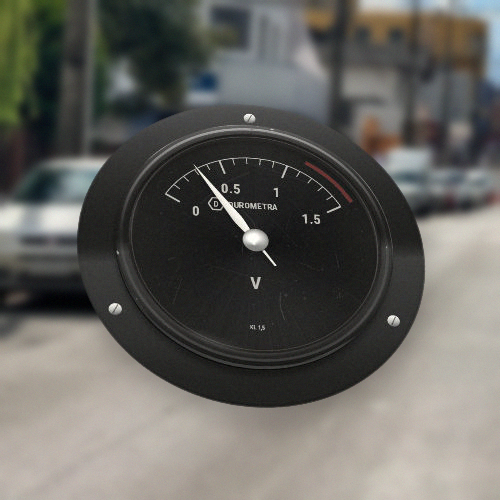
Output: 0.3 V
